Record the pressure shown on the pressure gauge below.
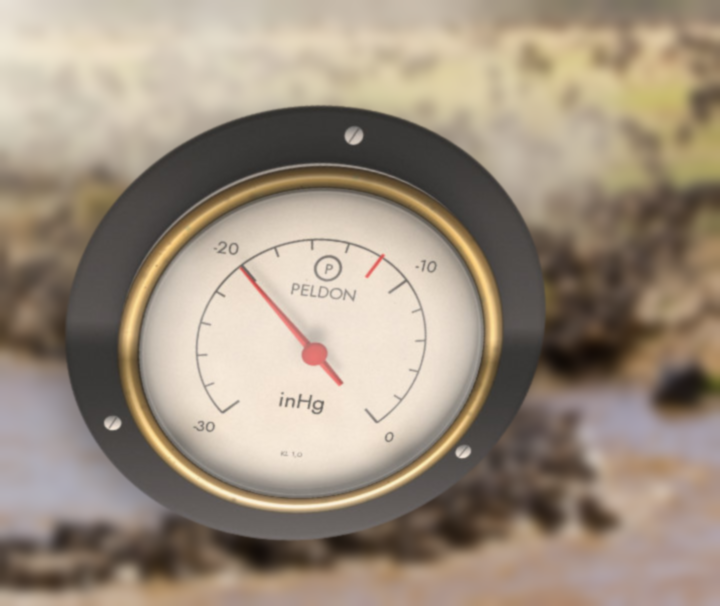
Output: -20 inHg
